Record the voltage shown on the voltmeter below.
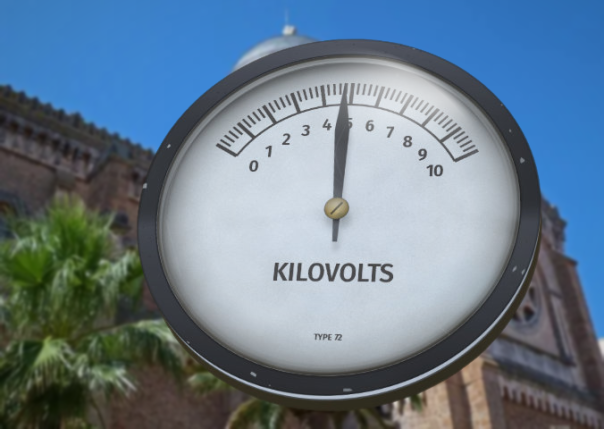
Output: 4.8 kV
